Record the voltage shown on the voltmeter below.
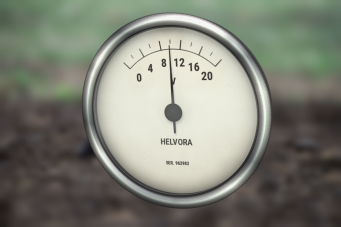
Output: 10 V
